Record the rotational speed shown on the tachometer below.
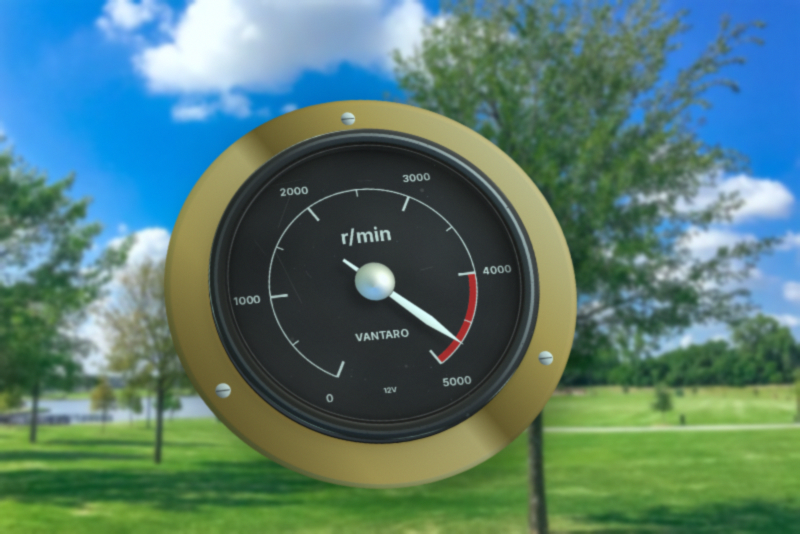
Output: 4750 rpm
